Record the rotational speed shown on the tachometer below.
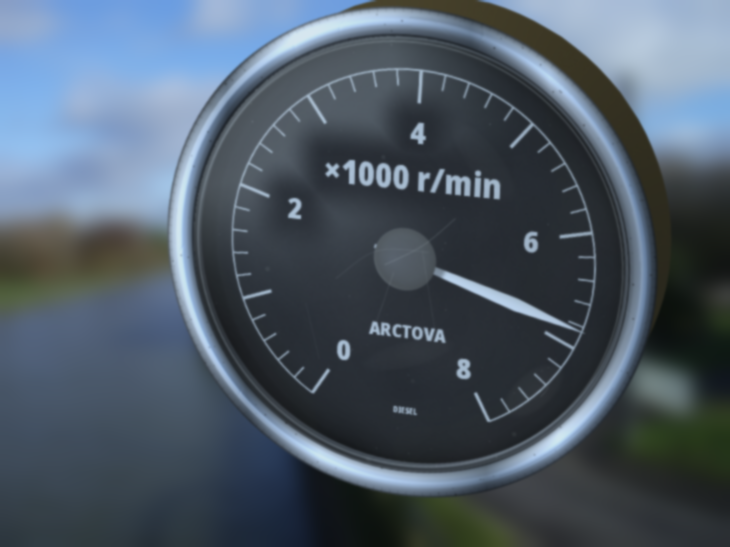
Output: 6800 rpm
